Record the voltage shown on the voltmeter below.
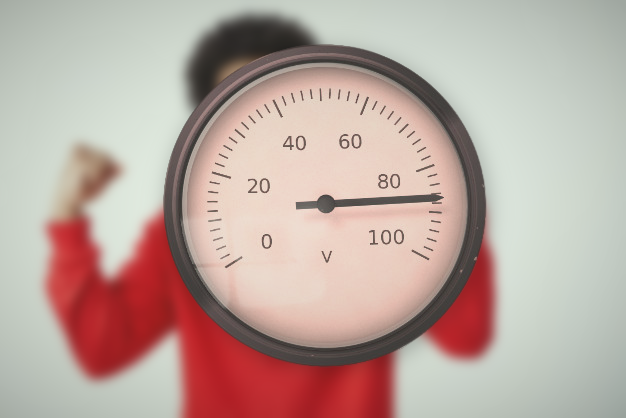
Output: 87 V
